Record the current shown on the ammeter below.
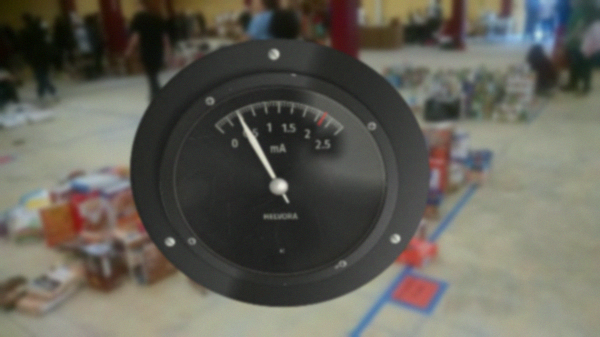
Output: 0.5 mA
